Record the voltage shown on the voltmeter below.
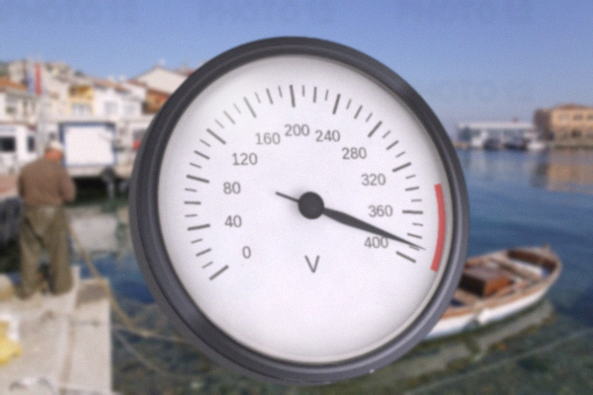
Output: 390 V
